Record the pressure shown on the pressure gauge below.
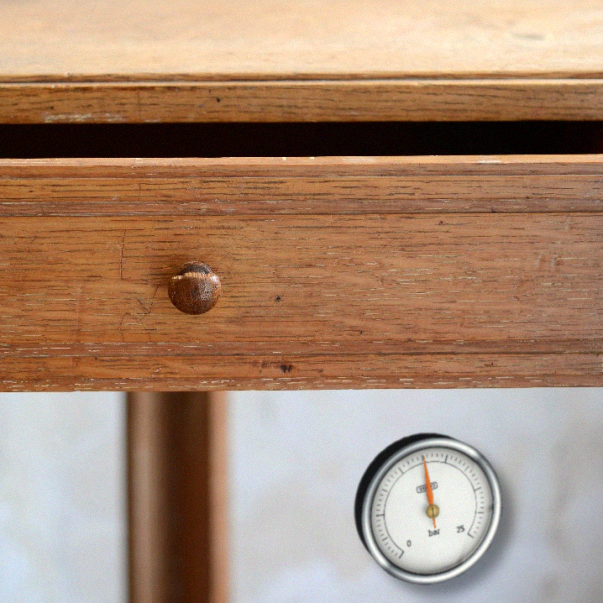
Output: 12.5 bar
